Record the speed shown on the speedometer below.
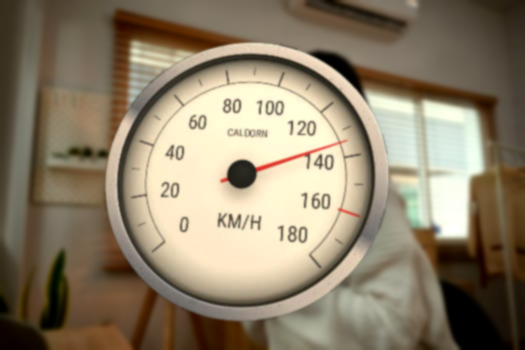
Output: 135 km/h
